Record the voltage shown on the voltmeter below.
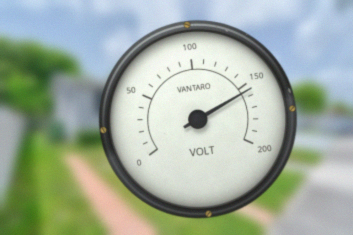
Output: 155 V
